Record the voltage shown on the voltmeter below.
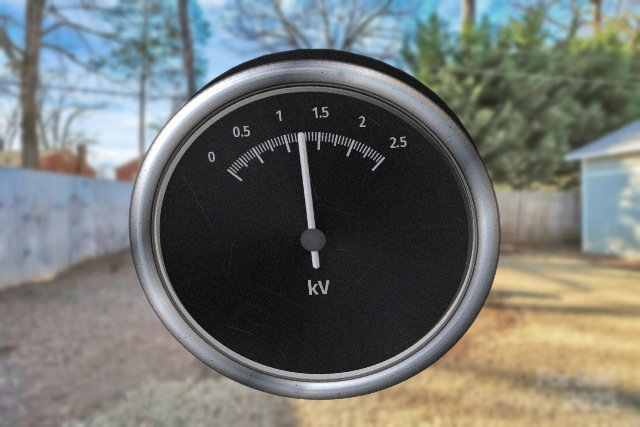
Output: 1.25 kV
